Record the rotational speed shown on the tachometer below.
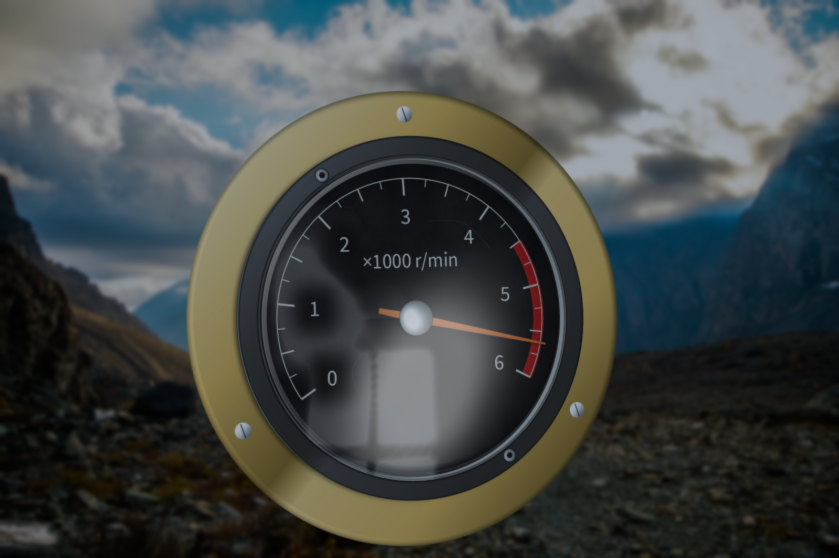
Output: 5625 rpm
